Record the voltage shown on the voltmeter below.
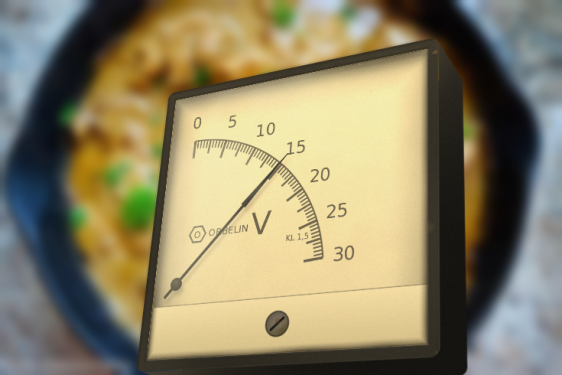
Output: 15 V
